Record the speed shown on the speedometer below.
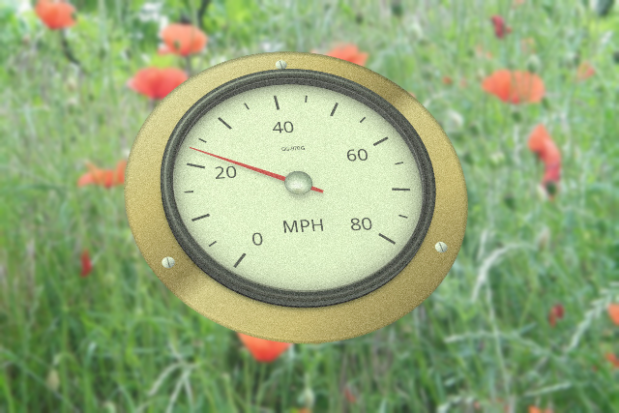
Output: 22.5 mph
